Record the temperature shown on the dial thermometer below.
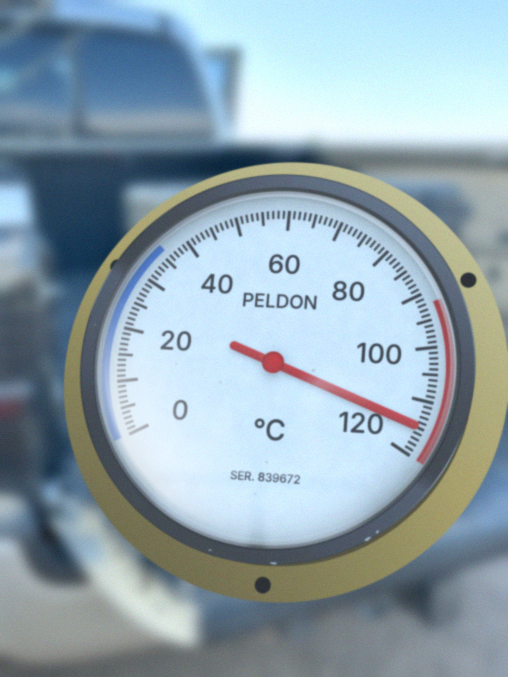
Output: 115 °C
